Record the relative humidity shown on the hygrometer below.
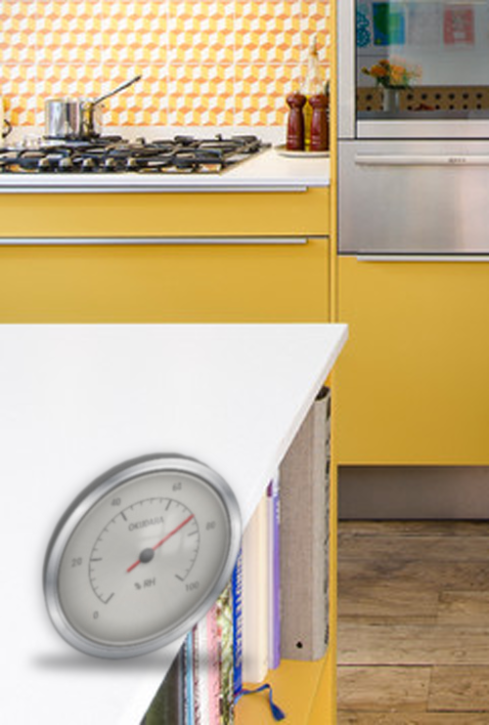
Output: 72 %
